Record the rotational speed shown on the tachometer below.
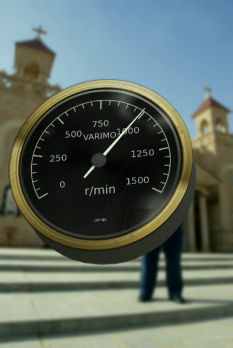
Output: 1000 rpm
